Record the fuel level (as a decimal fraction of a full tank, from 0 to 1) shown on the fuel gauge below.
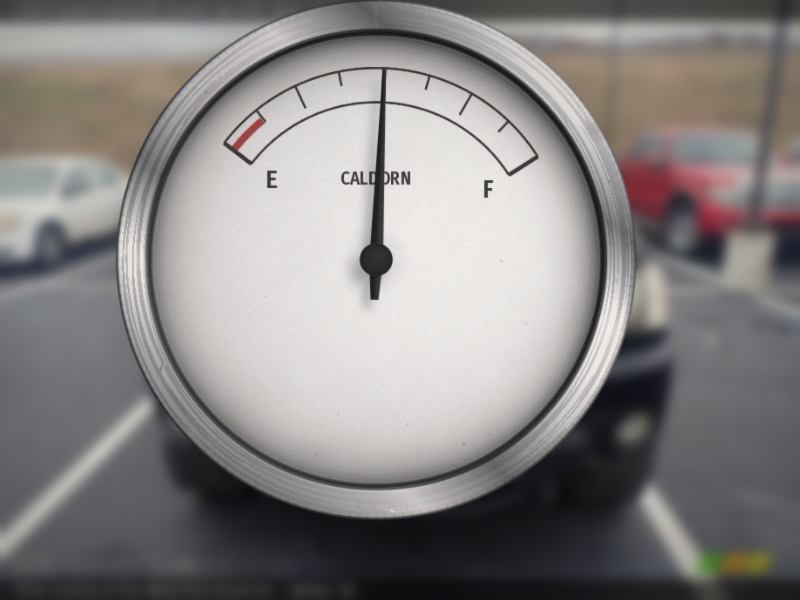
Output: 0.5
